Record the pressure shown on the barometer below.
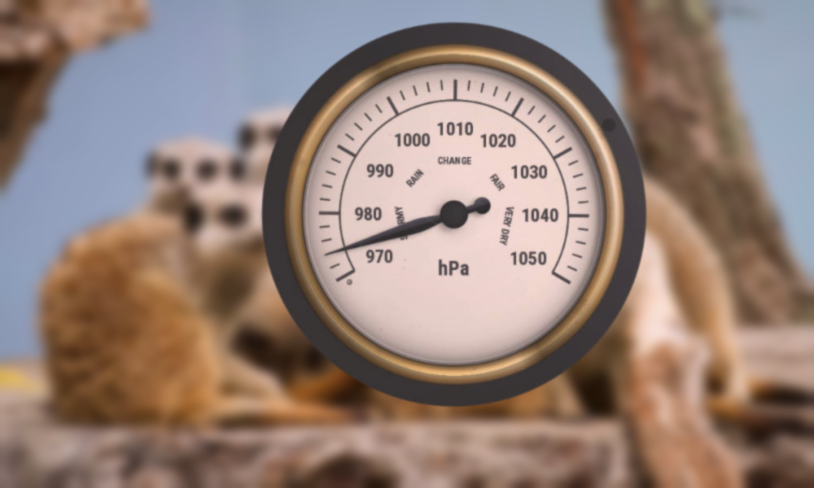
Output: 974 hPa
